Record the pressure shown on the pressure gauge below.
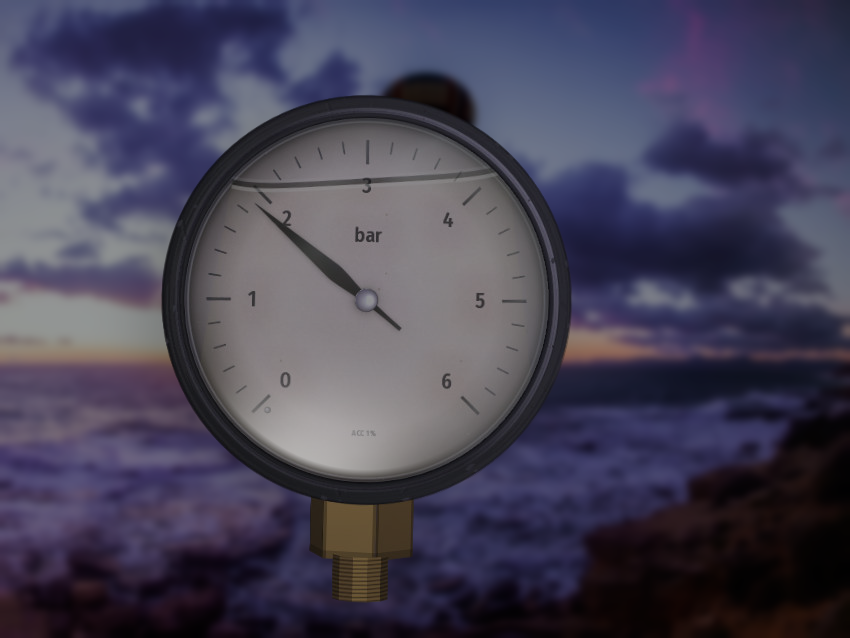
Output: 1.9 bar
